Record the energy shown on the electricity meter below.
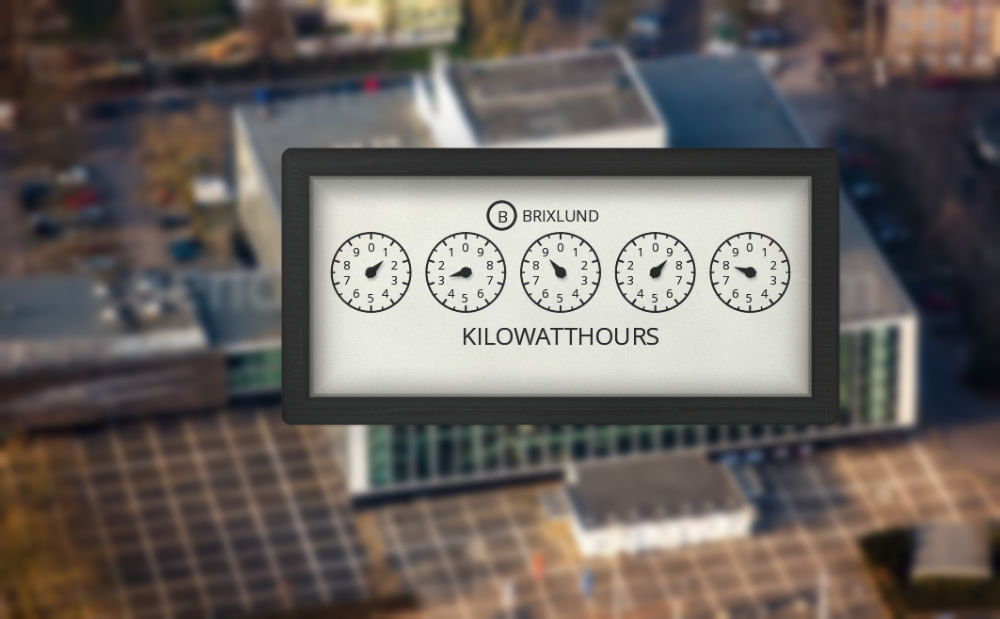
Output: 12888 kWh
